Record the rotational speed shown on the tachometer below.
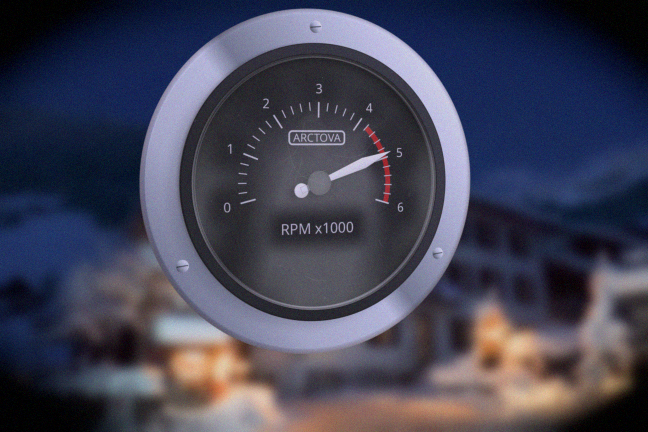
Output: 4900 rpm
